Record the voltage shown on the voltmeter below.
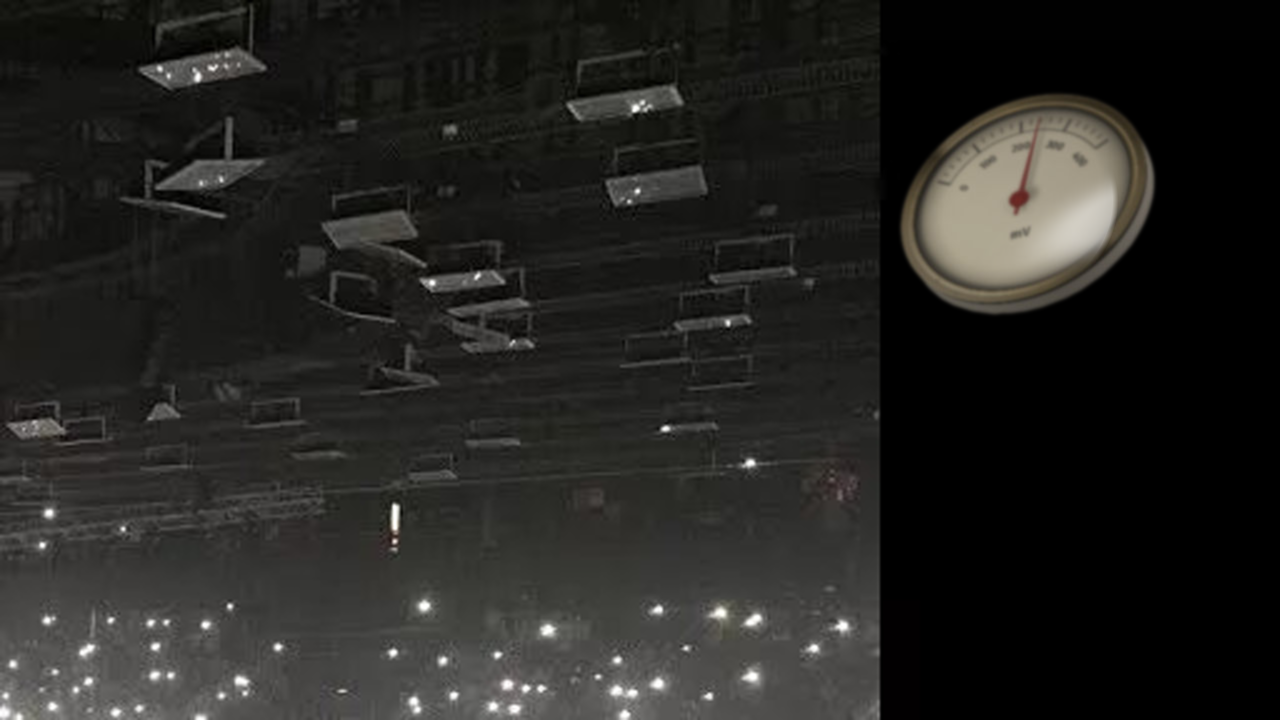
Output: 240 mV
